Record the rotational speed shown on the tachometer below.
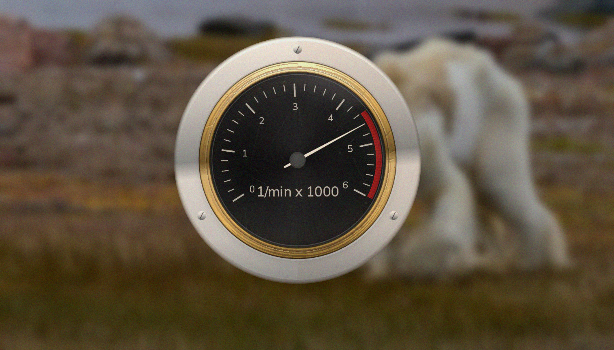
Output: 4600 rpm
